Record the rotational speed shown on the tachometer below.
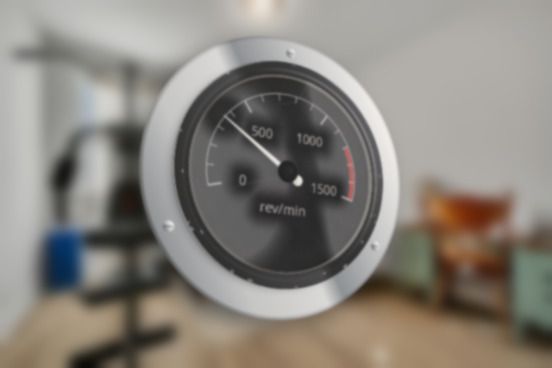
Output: 350 rpm
